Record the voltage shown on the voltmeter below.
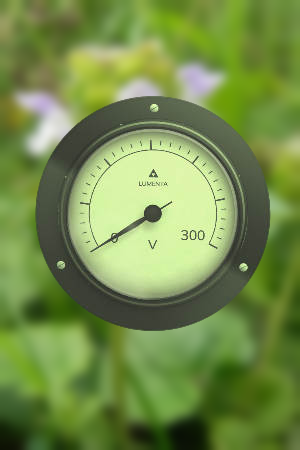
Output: 0 V
